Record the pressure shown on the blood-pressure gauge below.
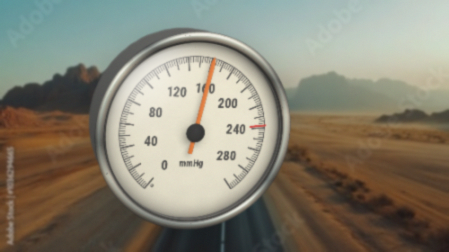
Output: 160 mmHg
